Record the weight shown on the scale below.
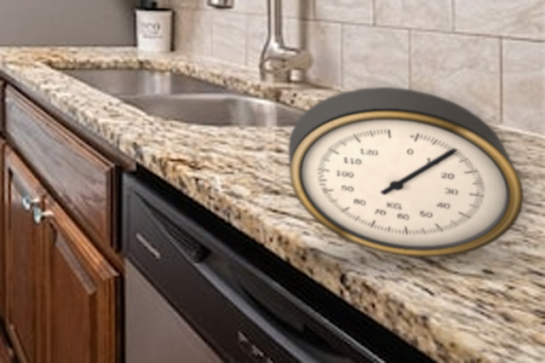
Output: 10 kg
